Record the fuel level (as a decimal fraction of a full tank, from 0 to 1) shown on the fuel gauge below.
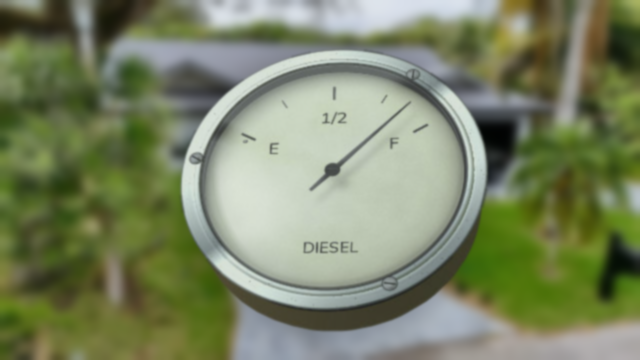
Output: 0.875
